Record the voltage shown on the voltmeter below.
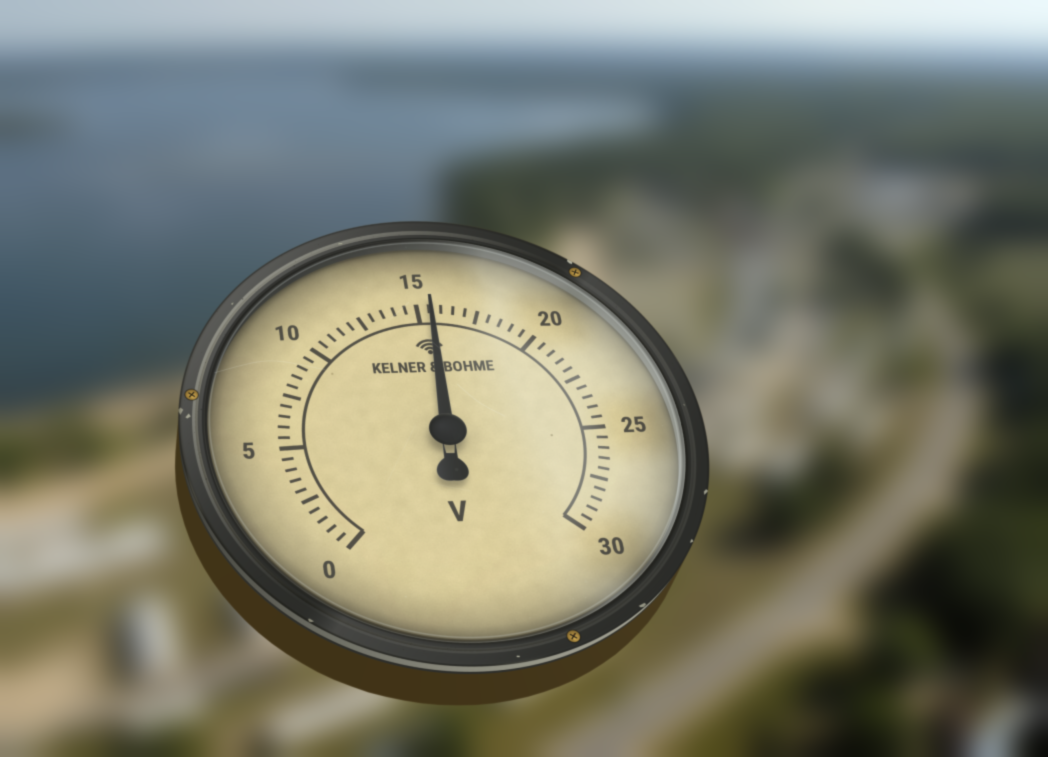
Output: 15.5 V
